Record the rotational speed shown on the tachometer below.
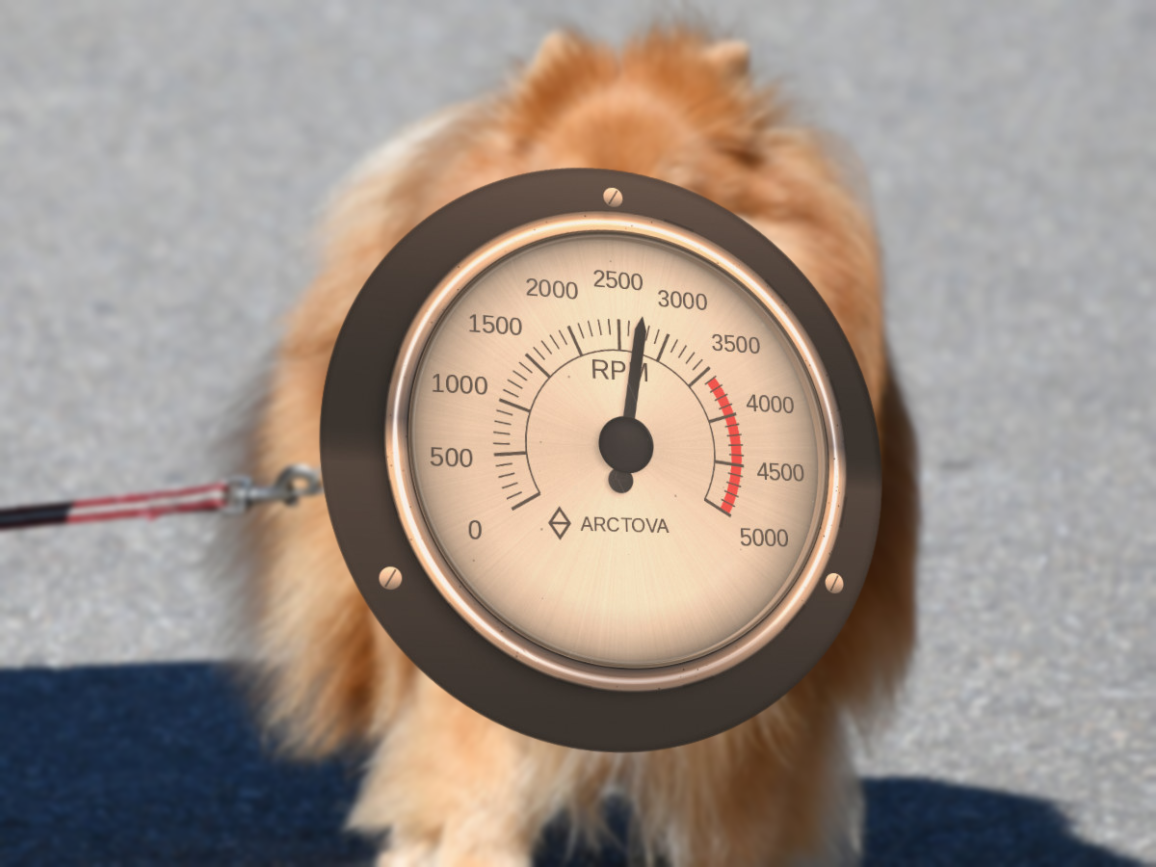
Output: 2700 rpm
